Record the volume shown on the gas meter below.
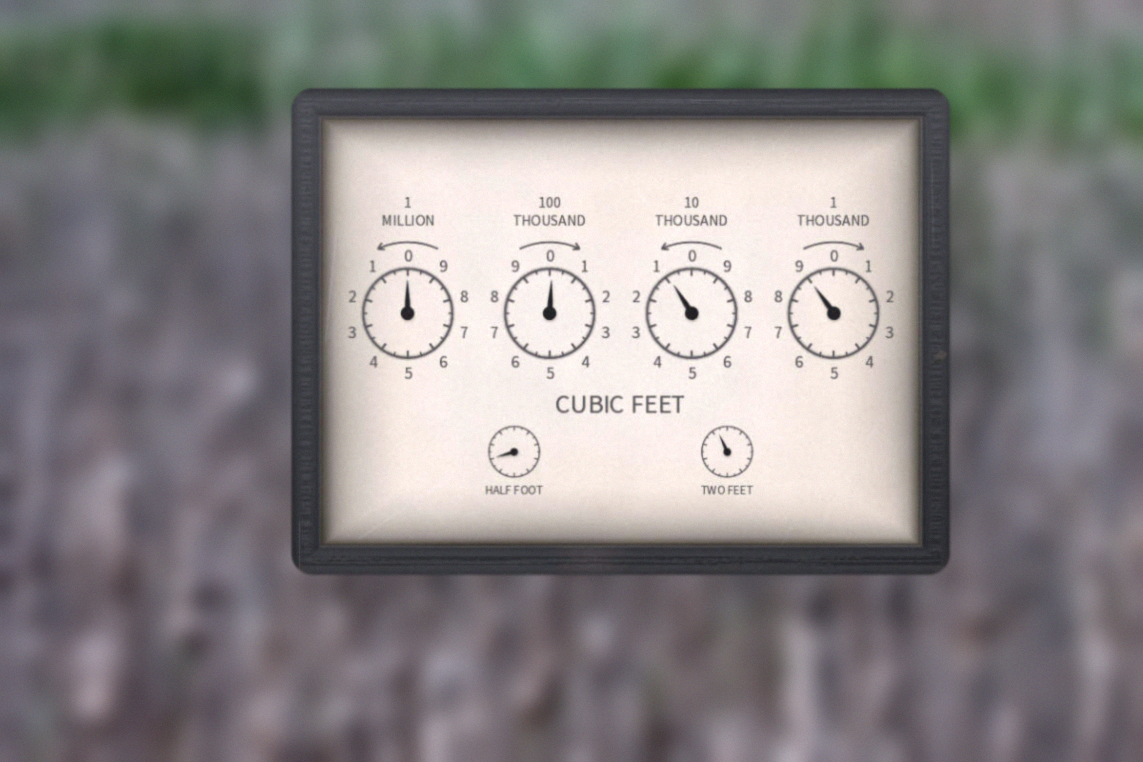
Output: 900 ft³
